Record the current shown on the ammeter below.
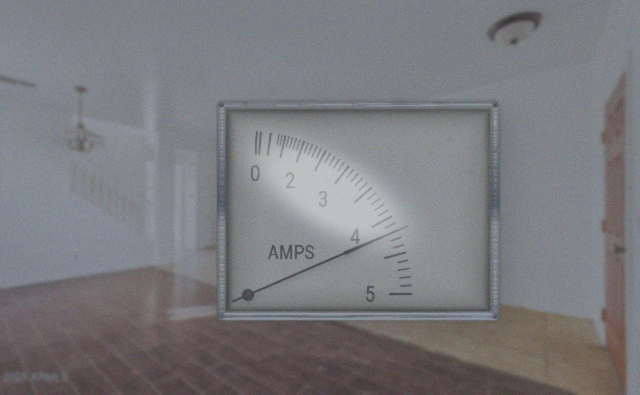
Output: 4.2 A
